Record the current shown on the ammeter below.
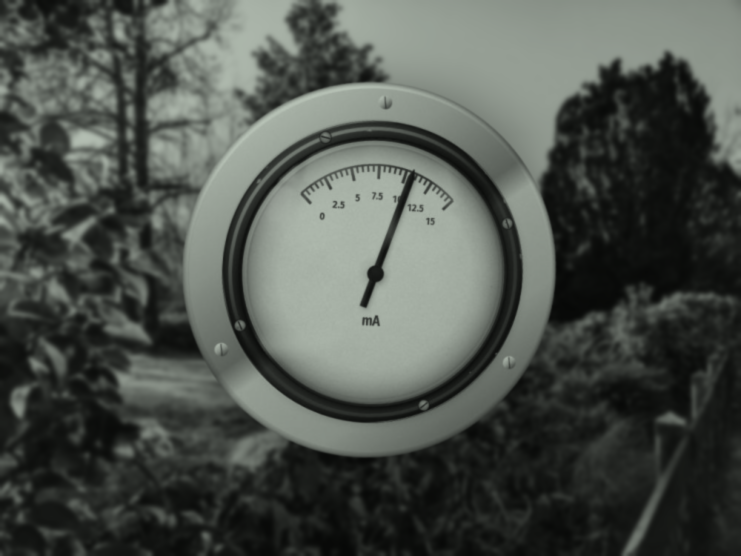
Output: 10.5 mA
